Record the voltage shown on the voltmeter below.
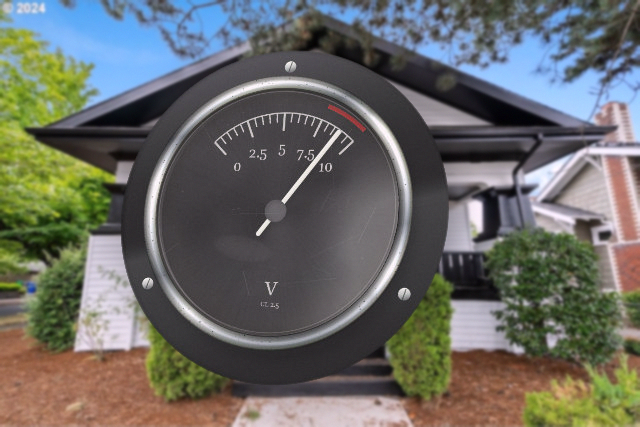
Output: 9 V
